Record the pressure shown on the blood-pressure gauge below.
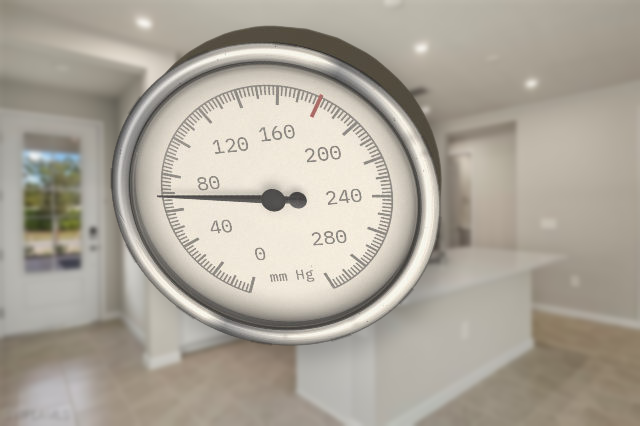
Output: 70 mmHg
